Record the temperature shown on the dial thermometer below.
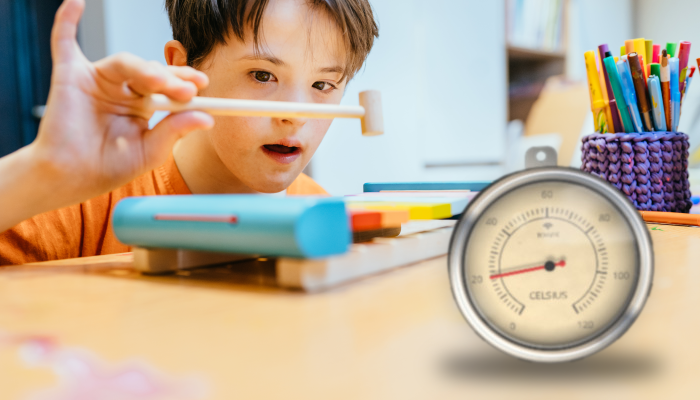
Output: 20 °C
